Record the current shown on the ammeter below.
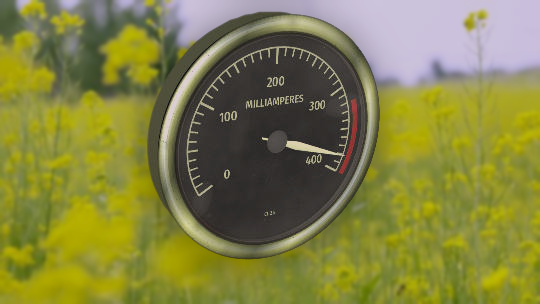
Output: 380 mA
